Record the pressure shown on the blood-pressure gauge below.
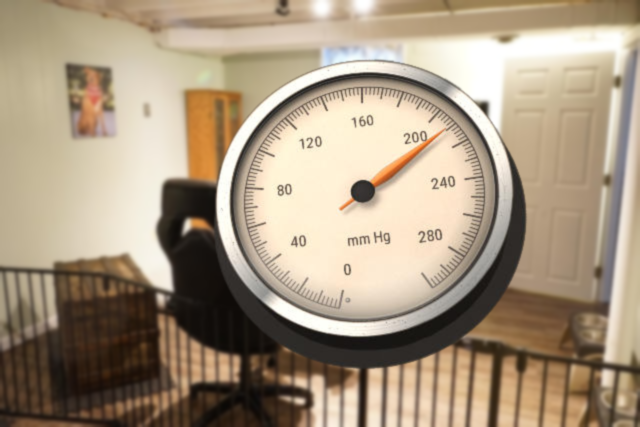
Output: 210 mmHg
